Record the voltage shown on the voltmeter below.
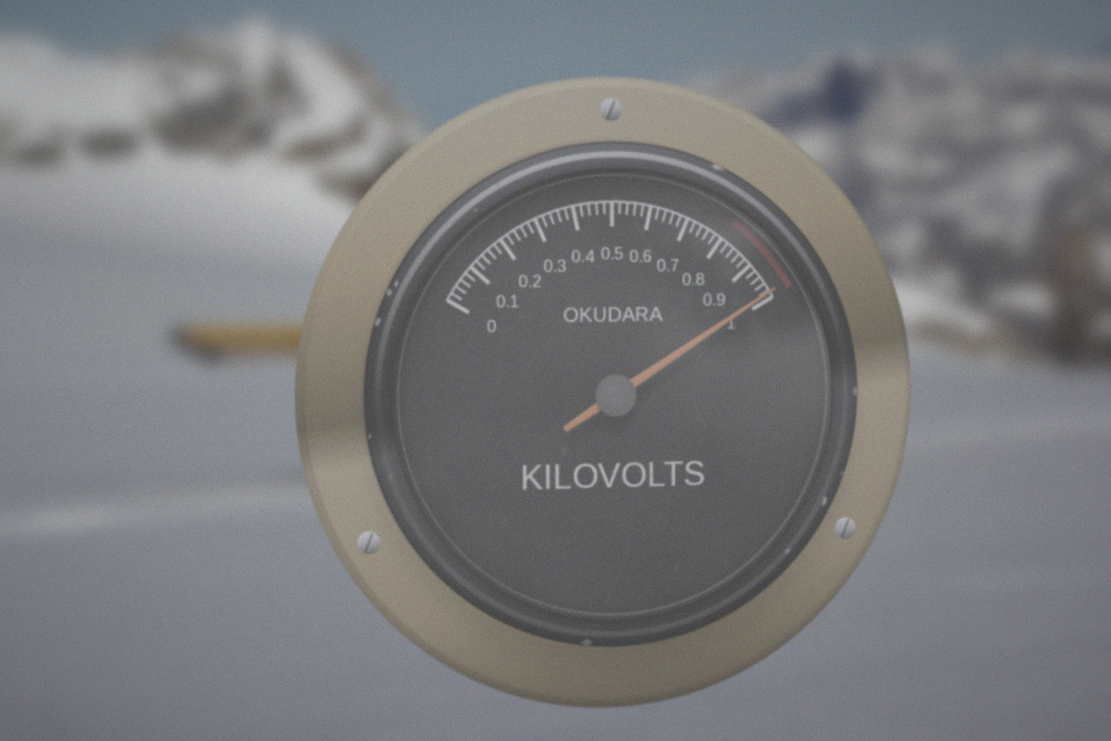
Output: 0.98 kV
